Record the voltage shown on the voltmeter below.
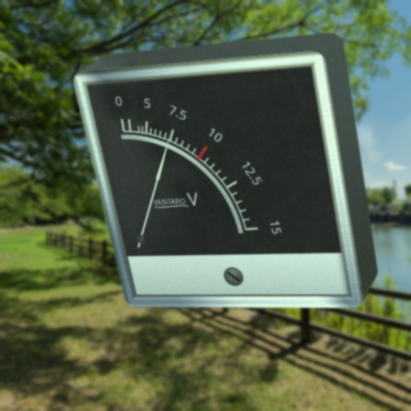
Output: 7.5 V
